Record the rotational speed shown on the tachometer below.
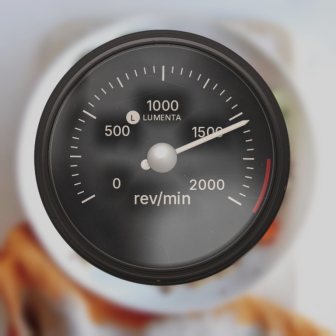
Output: 1550 rpm
